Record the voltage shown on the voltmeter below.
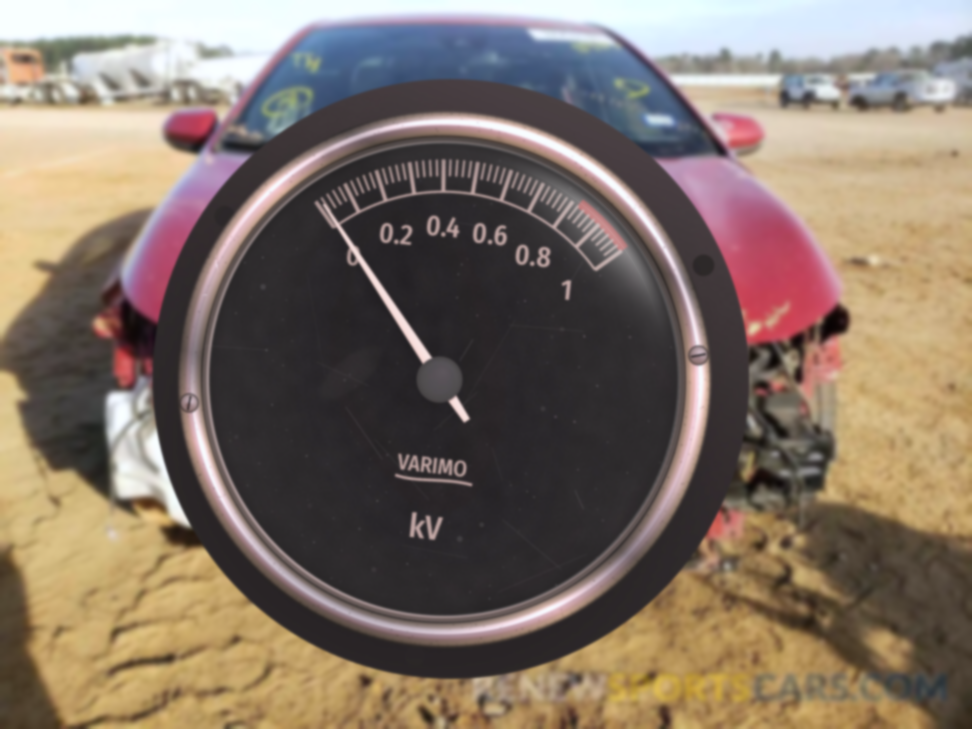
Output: 0.02 kV
